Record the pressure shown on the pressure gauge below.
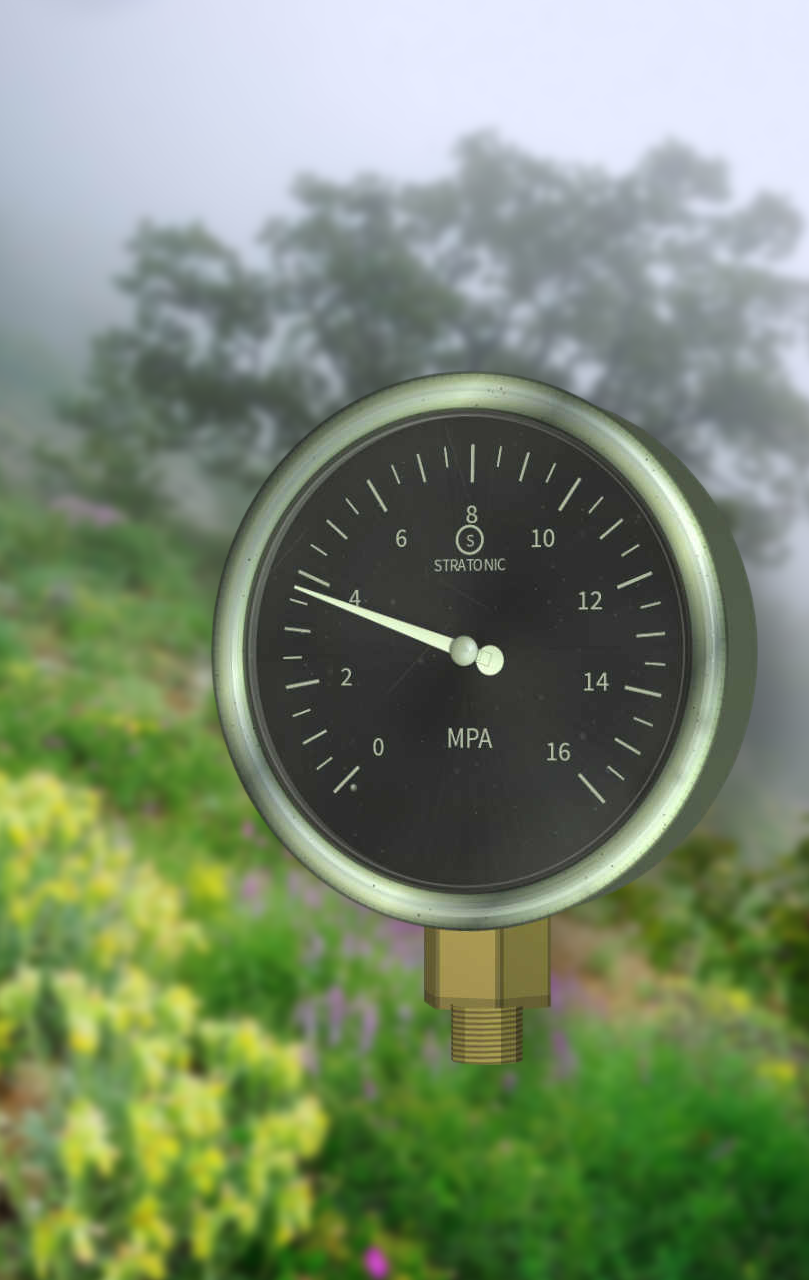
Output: 3.75 MPa
